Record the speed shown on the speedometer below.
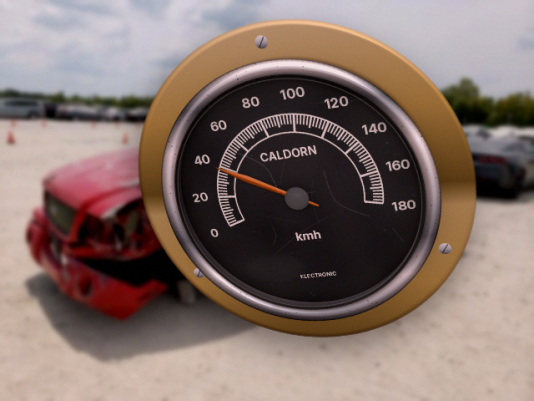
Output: 40 km/h
